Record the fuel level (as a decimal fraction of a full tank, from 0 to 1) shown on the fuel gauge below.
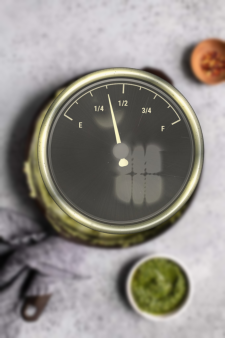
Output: 0.375
